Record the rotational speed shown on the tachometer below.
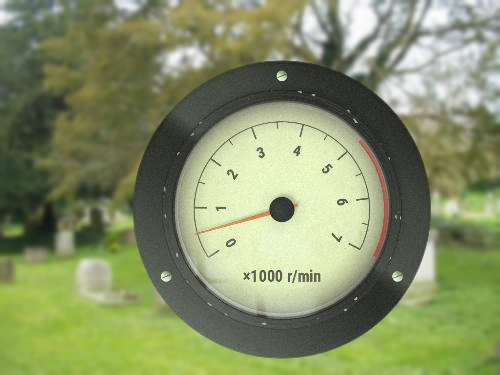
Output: 500 rpm
